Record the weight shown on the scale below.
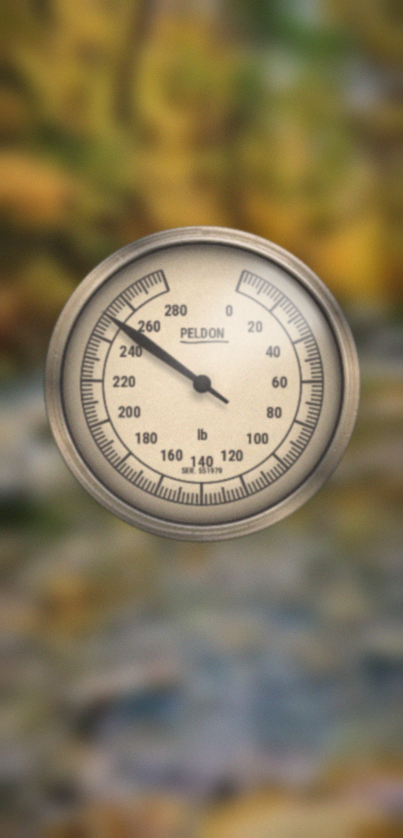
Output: 250 lb
